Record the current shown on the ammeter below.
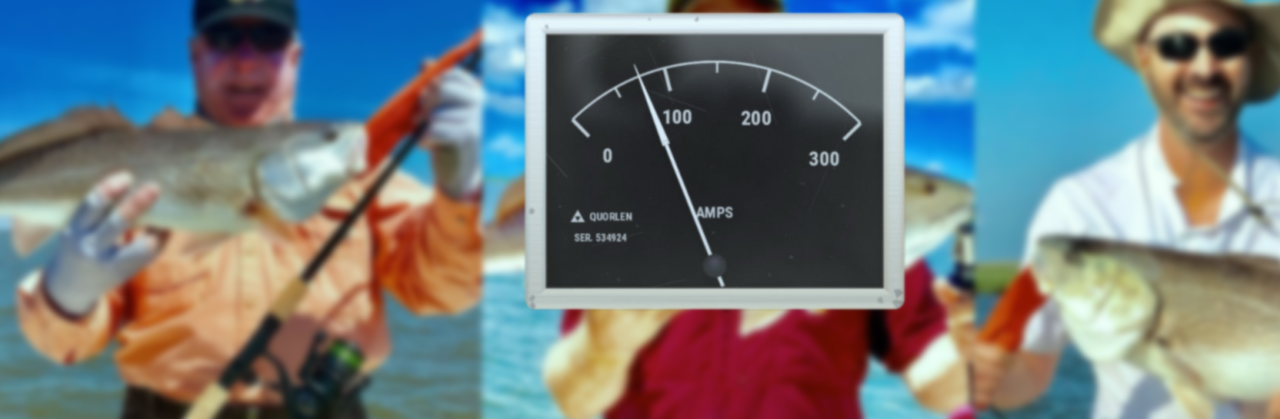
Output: 75 A
